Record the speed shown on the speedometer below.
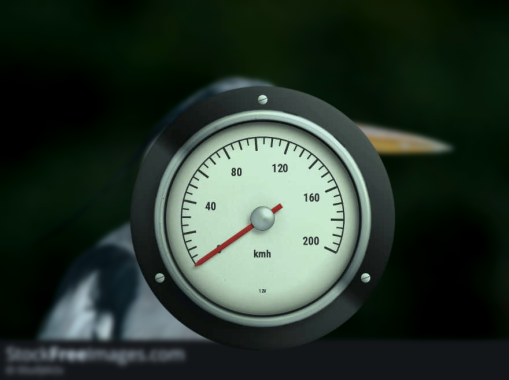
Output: 0 km/h
